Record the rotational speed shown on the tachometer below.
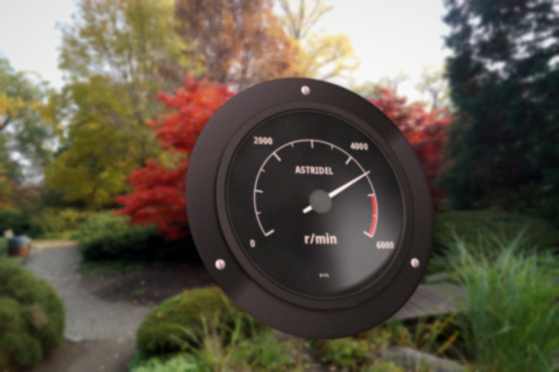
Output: 4500 rpm
